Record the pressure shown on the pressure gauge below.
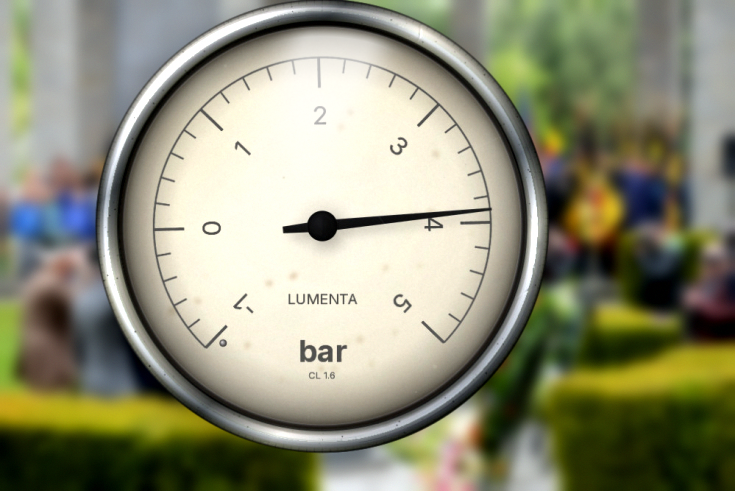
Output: 3.9 bar
